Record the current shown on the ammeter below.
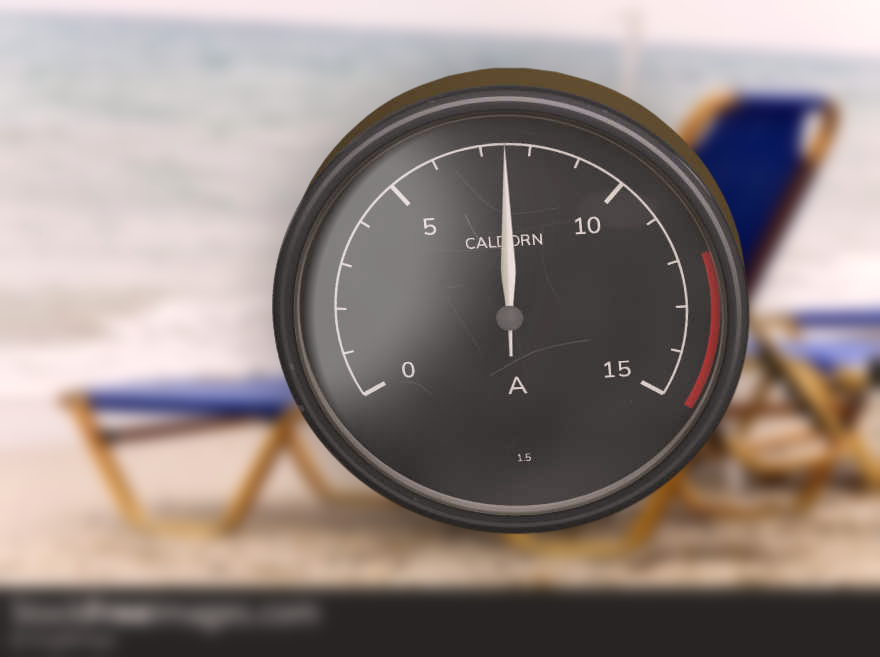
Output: 7.5 A
